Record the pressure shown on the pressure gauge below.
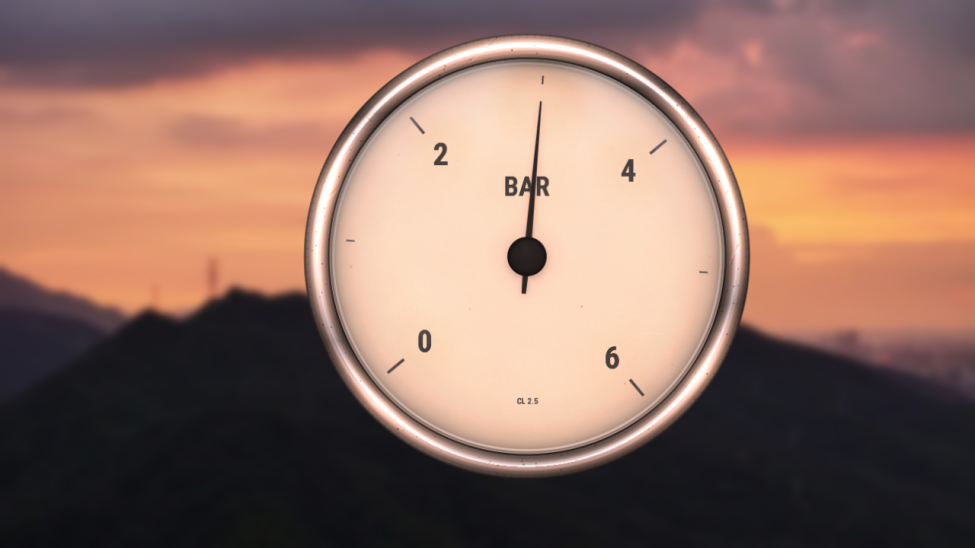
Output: 3 bar
